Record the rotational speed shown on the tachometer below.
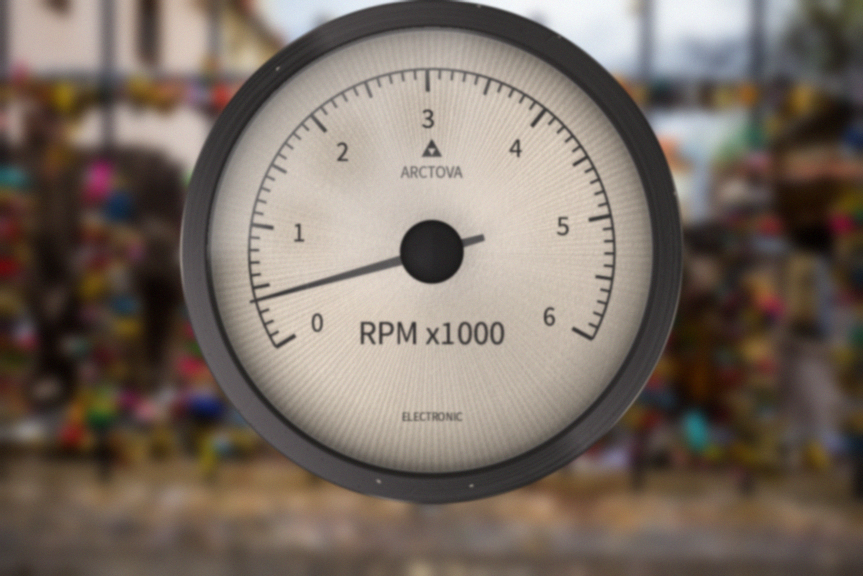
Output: 400 rpm
